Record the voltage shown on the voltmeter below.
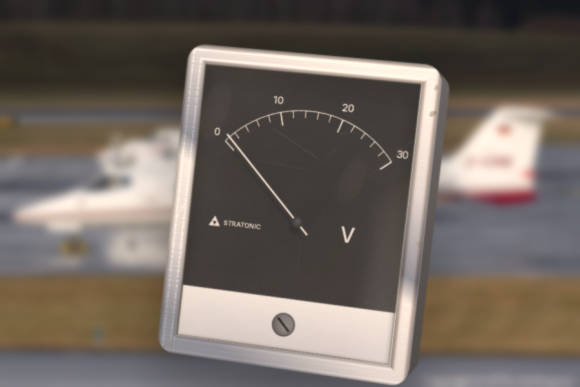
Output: 1 V
